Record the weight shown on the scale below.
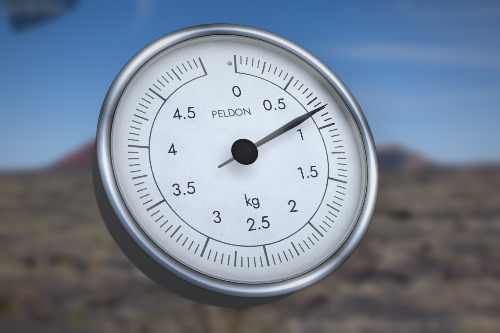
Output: 0.85 kg
